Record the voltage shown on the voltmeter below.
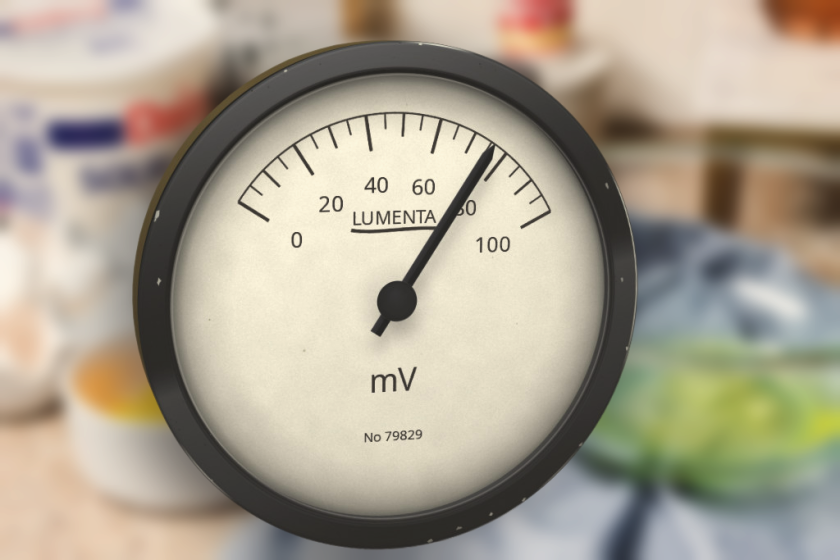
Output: 75 mV
